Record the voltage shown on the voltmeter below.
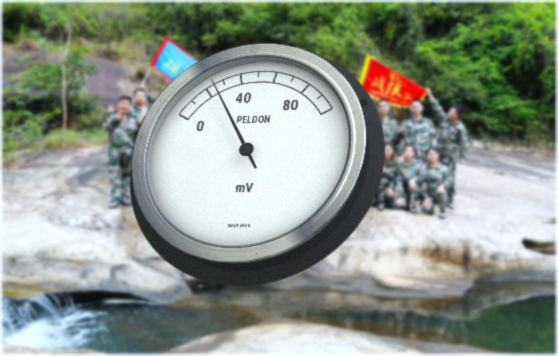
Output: 25 mV
